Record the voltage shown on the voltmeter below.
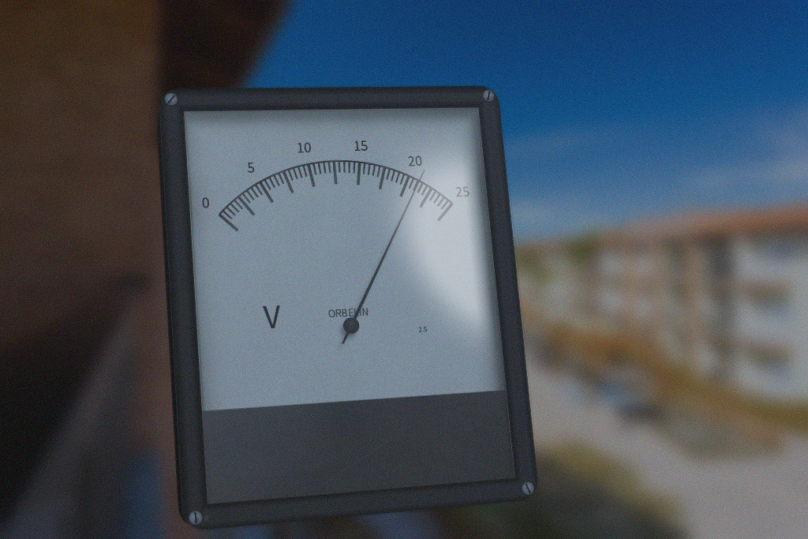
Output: 21 V
